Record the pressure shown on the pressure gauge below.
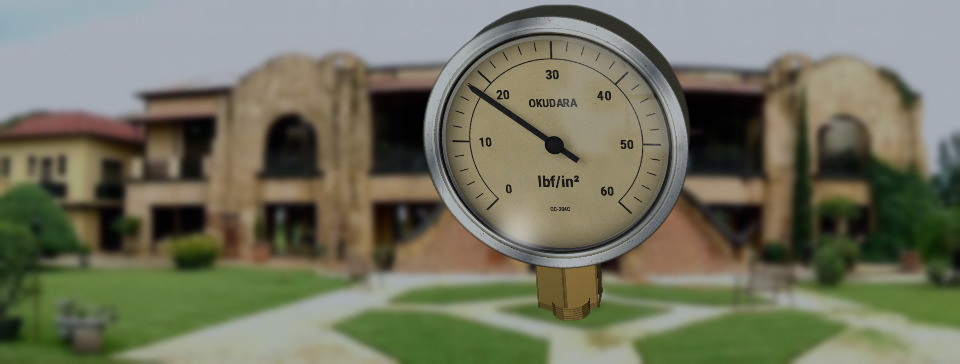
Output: 18 psi
